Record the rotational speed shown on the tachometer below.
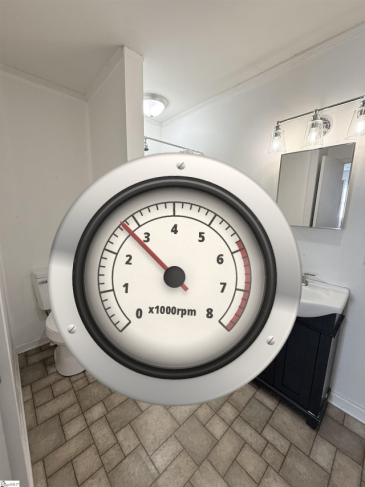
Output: 2700 rpm
